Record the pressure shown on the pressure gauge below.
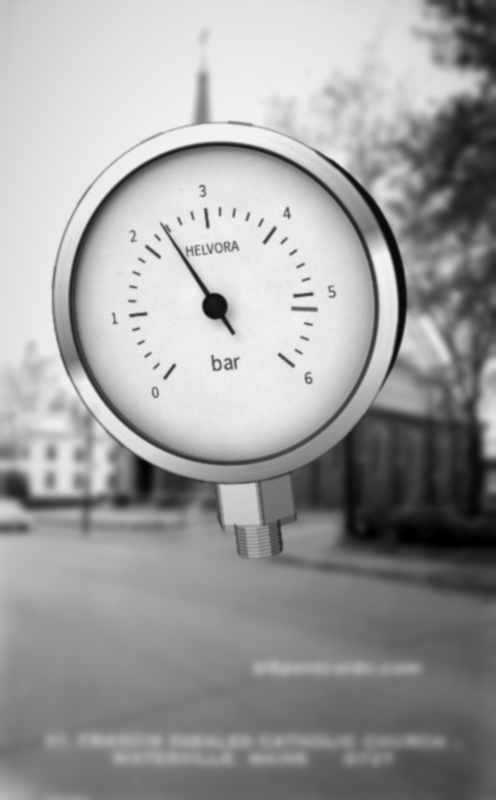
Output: 2.4 bar
